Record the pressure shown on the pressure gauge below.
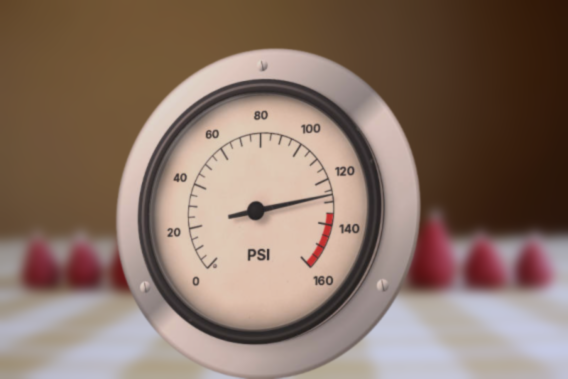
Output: 127.5 psi
